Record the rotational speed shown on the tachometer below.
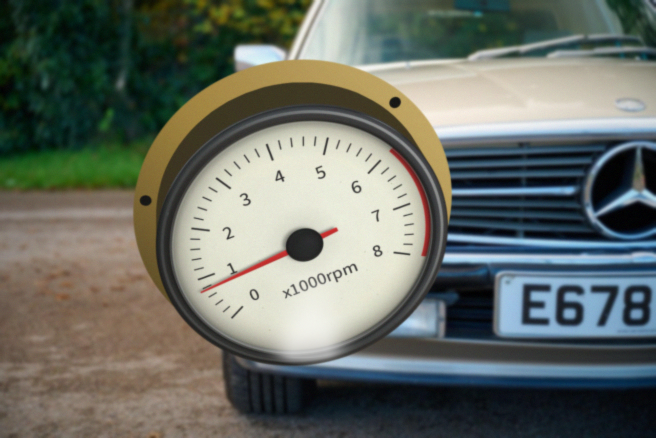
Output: 800 rpm
